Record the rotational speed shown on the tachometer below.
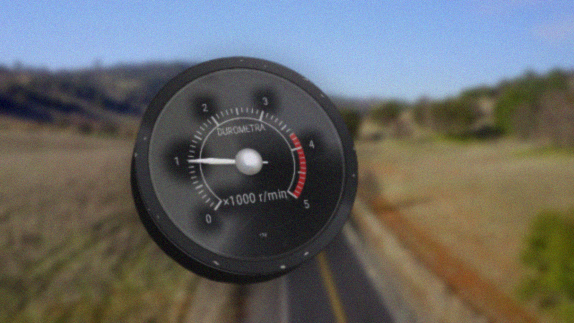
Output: 1000 rpm
